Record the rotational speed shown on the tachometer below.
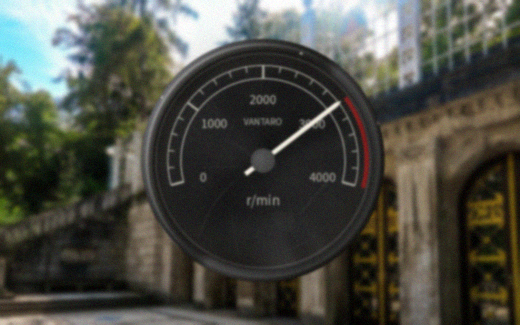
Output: 3000 rpm
